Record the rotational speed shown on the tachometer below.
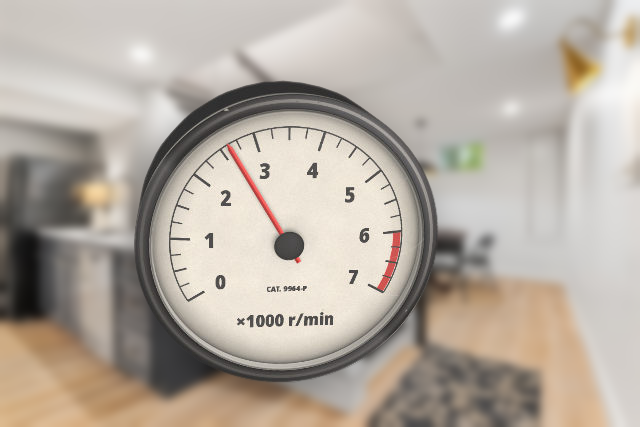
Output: 2625 rpm
